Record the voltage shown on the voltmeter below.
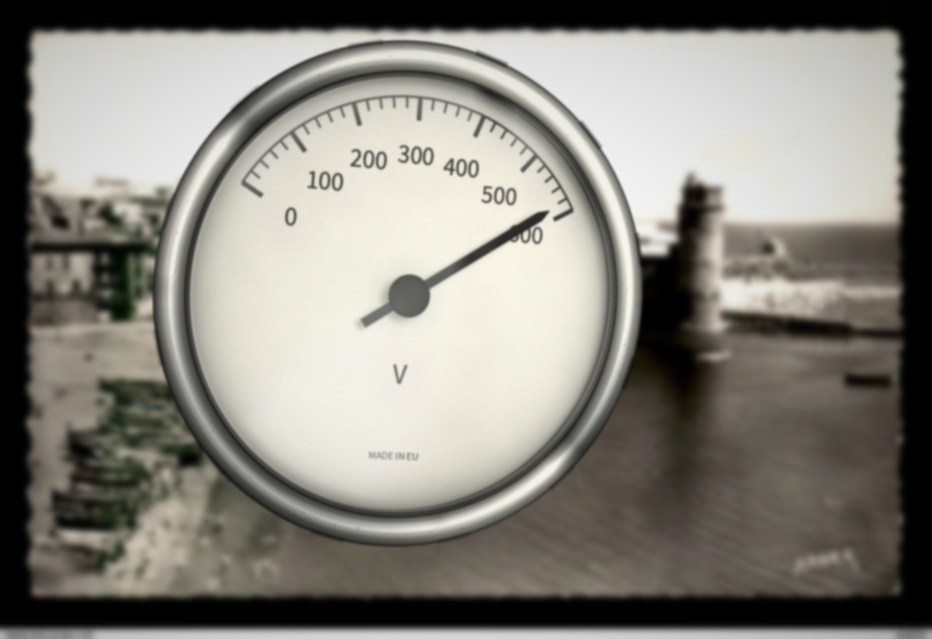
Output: 580 V
